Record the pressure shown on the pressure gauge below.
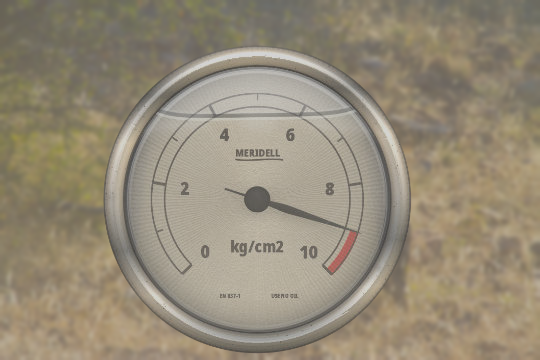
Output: 9 kg/cm²
